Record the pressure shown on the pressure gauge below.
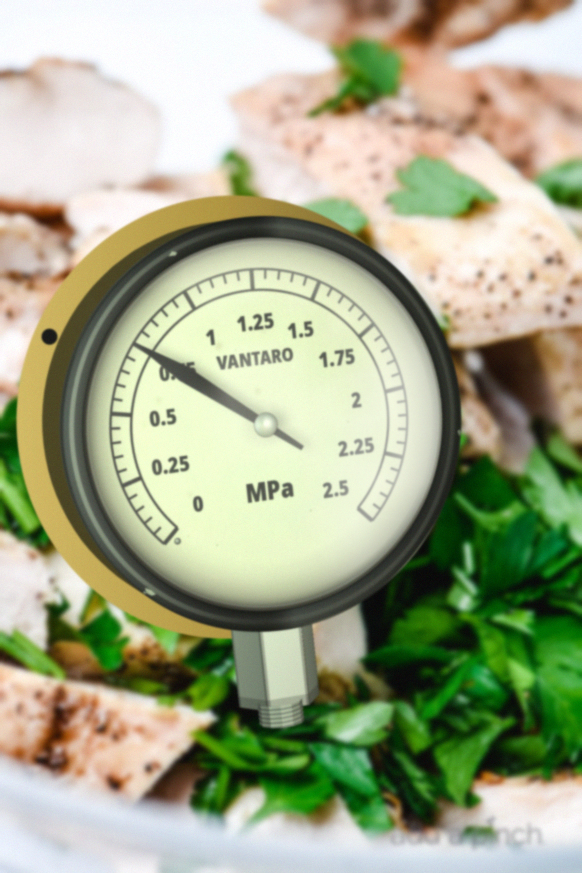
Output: 0.75 MPa
